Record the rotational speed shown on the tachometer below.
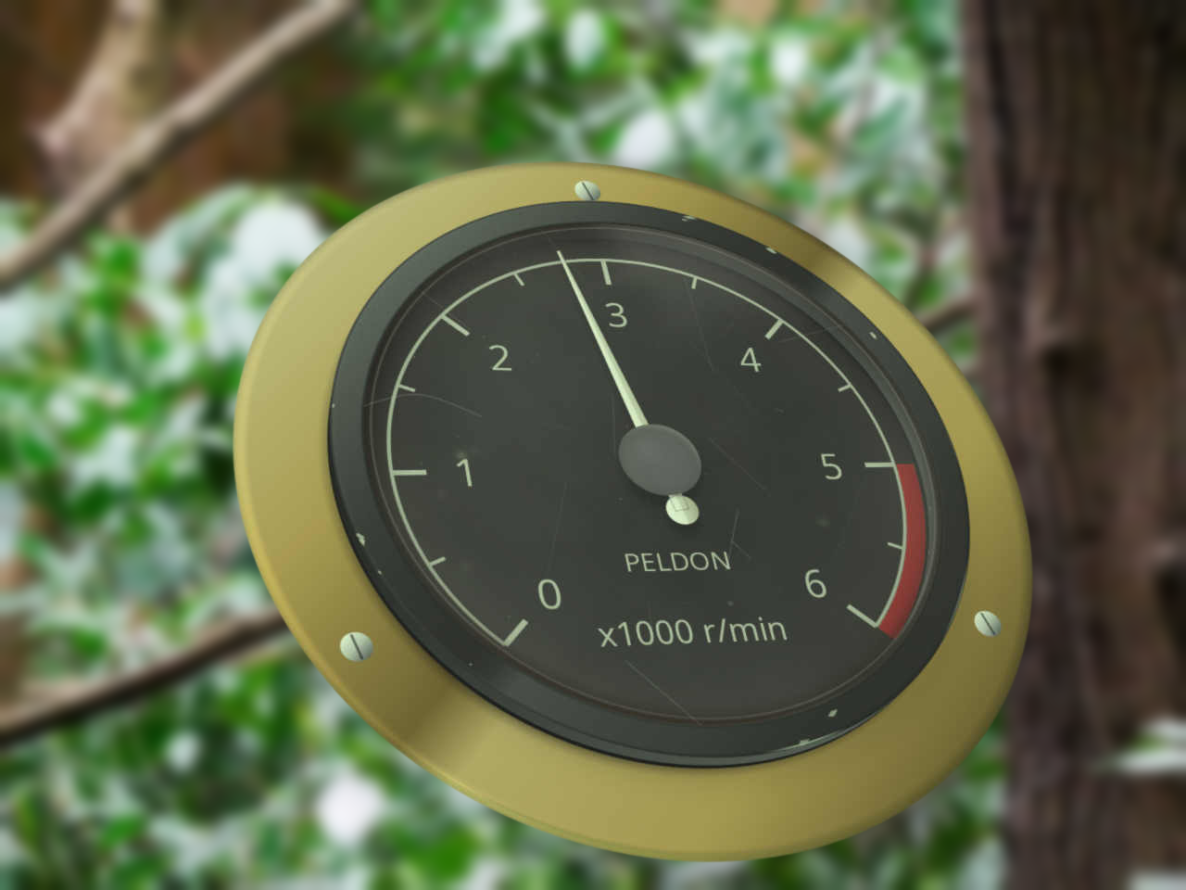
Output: 2750 rpm
